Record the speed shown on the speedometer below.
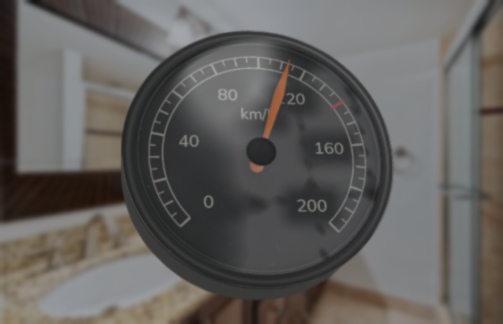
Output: 112.5 km/h
